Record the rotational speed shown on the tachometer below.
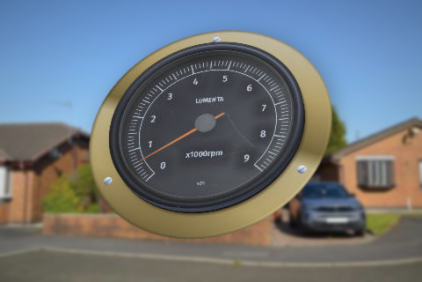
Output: 500 rpm
